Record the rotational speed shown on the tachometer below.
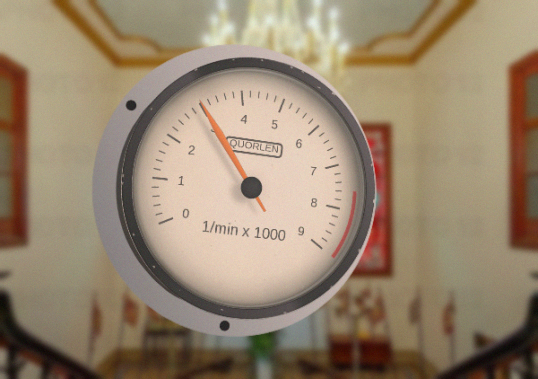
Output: 3000 rpm
